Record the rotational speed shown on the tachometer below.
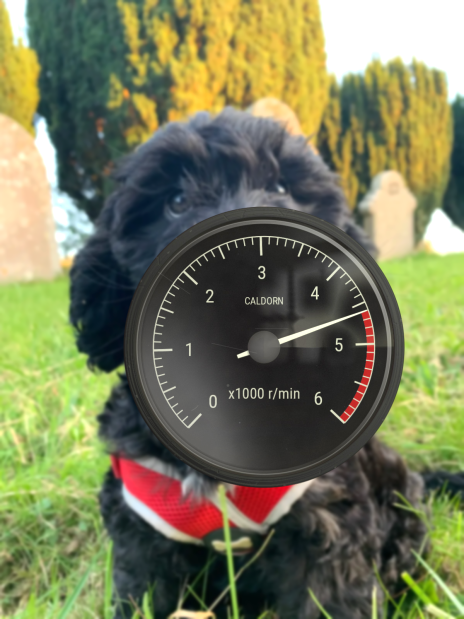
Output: 4600 rpm
